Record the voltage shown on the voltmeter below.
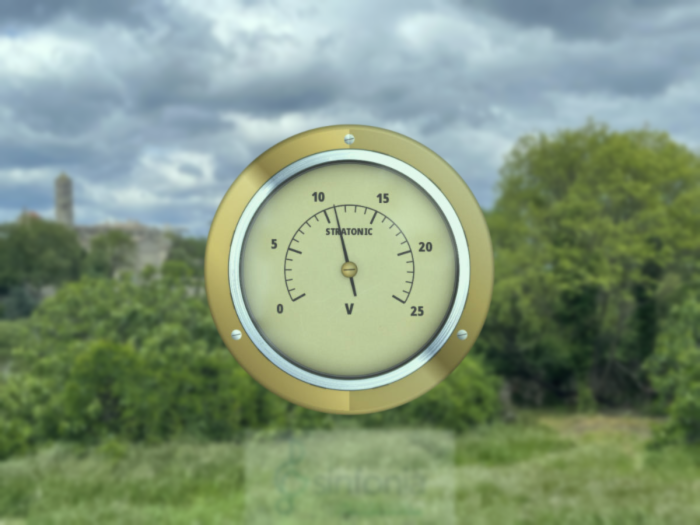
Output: 11 V
